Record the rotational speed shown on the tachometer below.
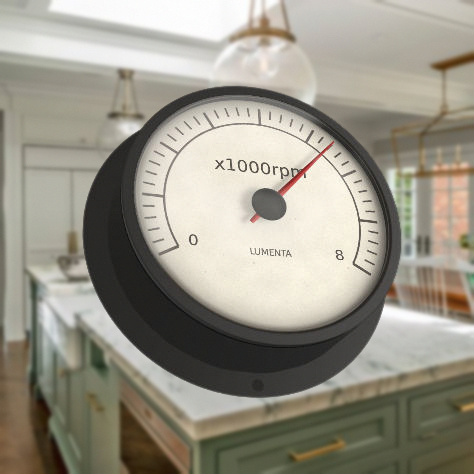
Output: 5400 rpm
